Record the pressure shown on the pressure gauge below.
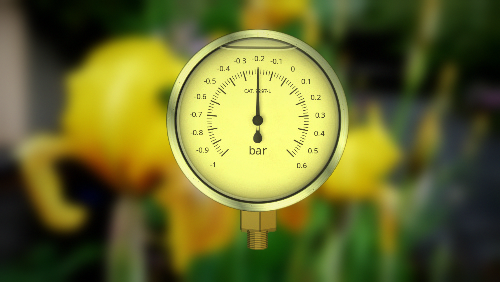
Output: -0.2 bar
